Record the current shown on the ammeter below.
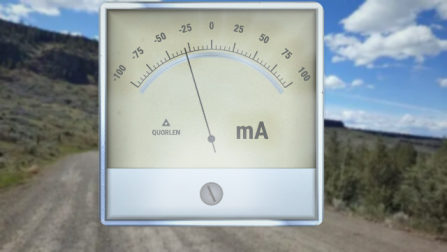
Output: -30 mA
